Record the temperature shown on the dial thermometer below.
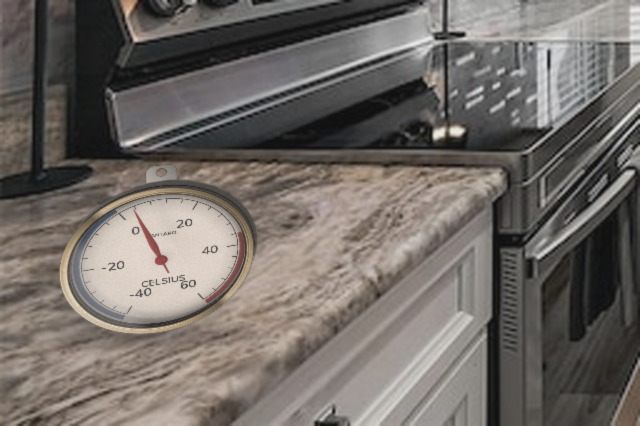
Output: 4 °C
